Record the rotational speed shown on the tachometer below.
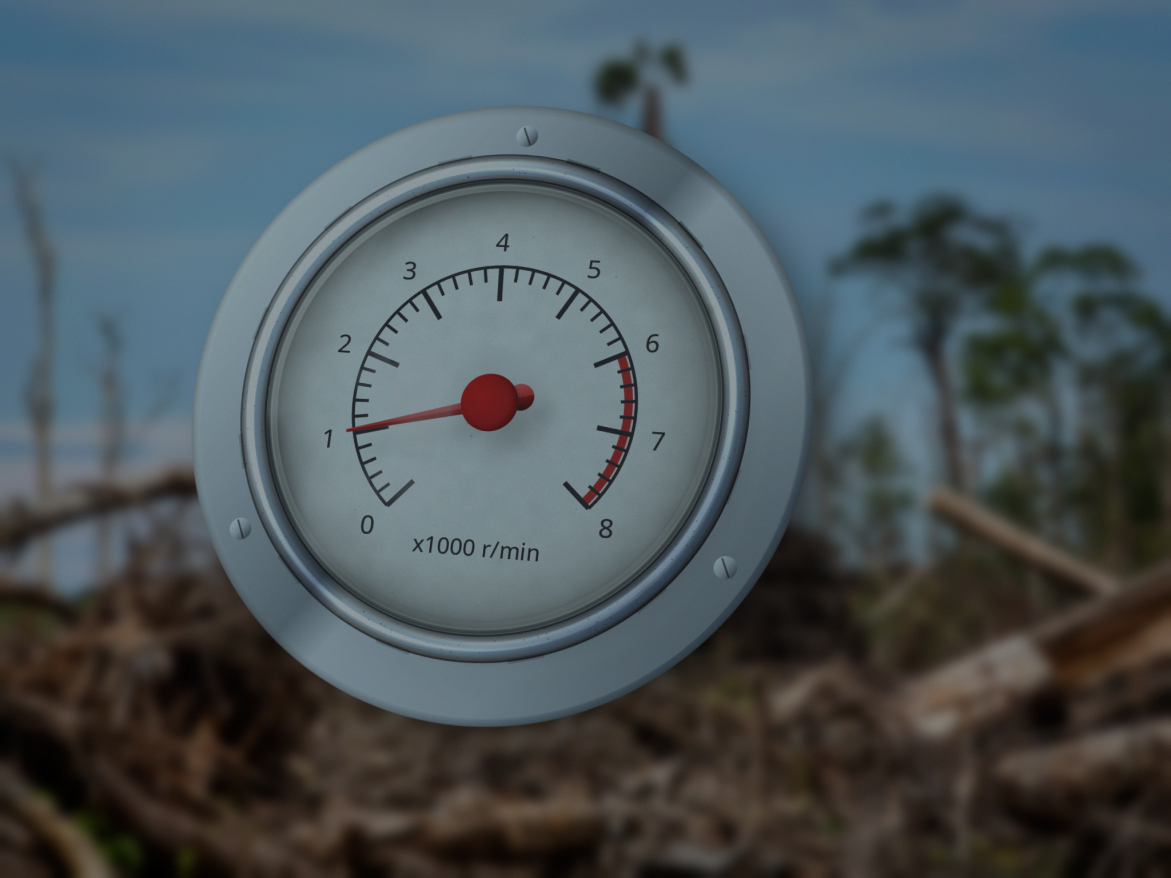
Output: 1000 rpm
